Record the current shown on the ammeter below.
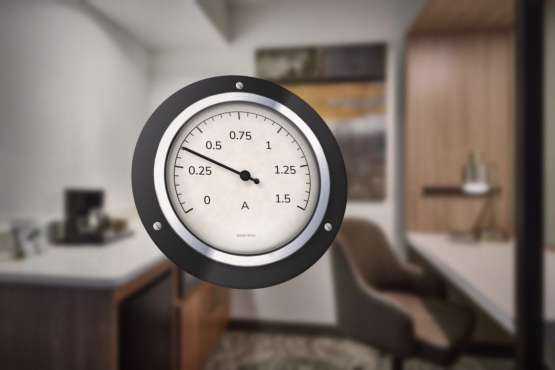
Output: 0.35 A
